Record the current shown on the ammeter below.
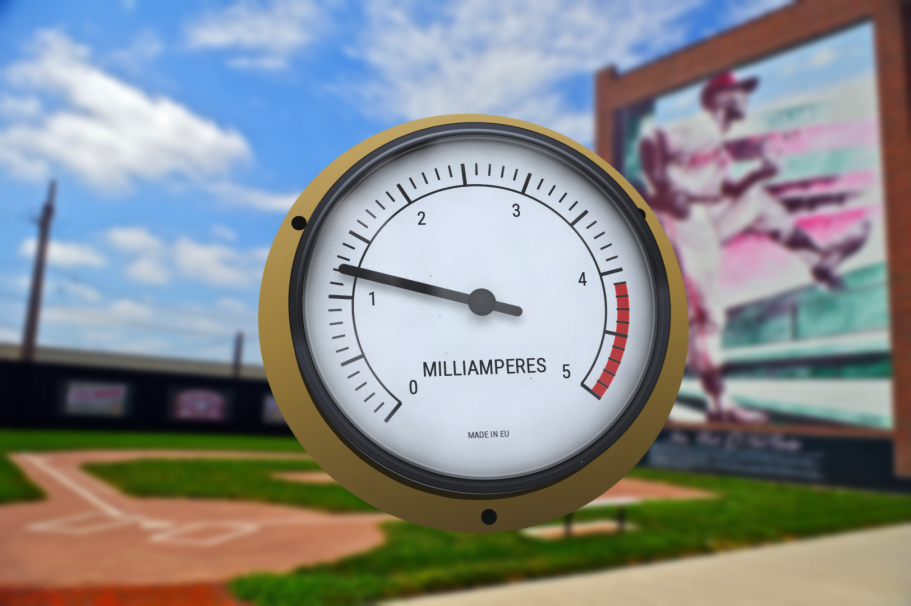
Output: 1.2 mA
